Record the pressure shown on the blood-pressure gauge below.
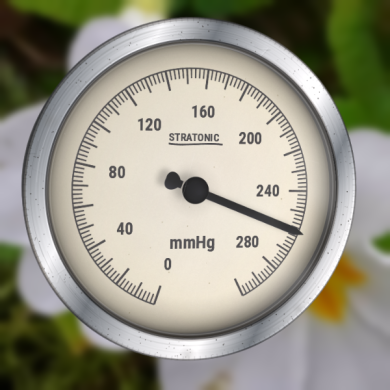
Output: 260 mmHg
